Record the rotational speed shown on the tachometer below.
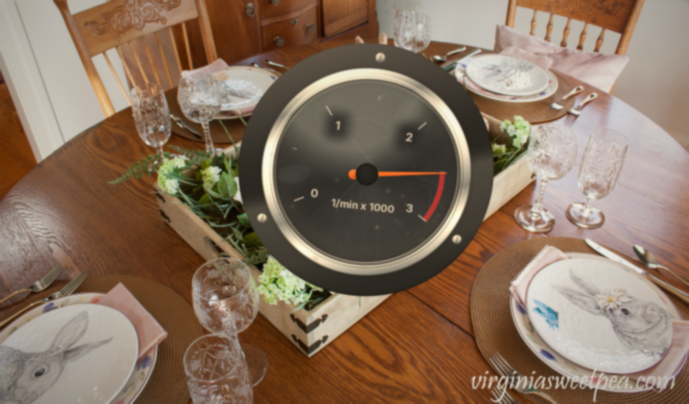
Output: 2500 rpm
